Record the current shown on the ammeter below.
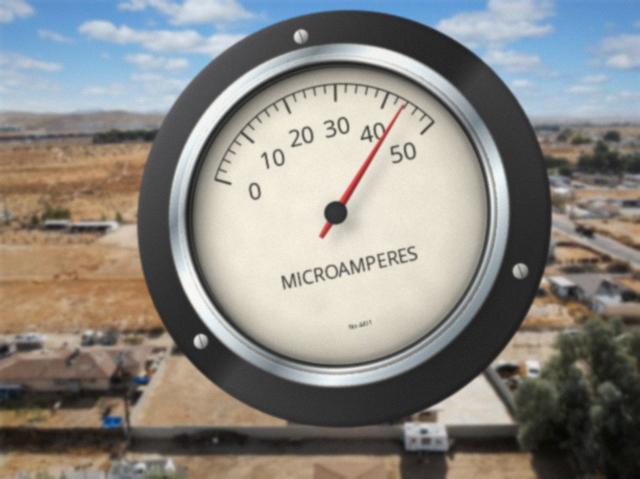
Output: 44 µA
